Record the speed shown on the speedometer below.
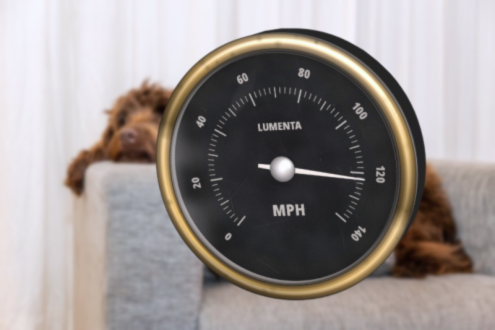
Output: 122 mph
